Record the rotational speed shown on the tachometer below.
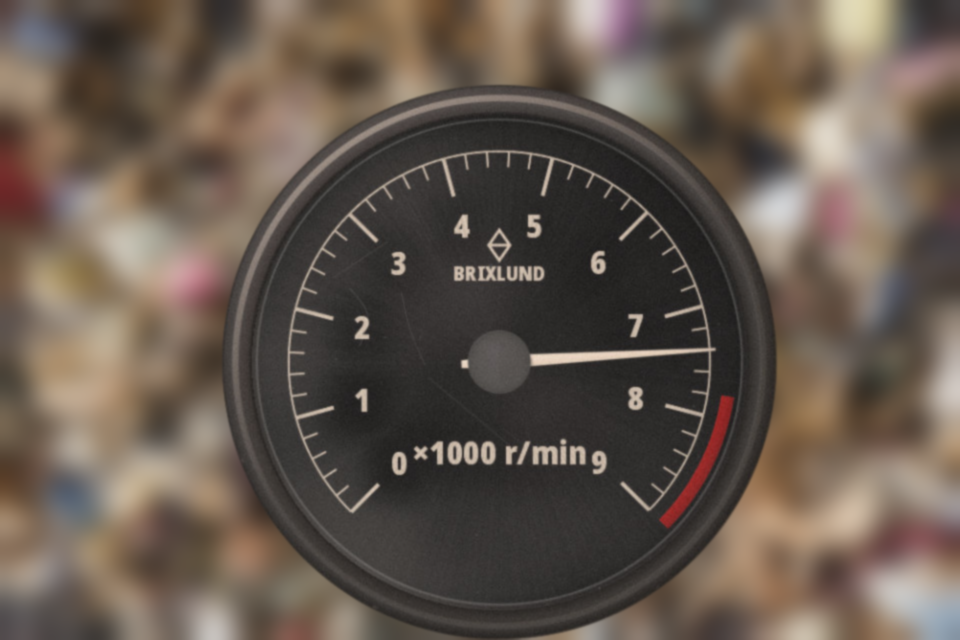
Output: 7400 rpm
